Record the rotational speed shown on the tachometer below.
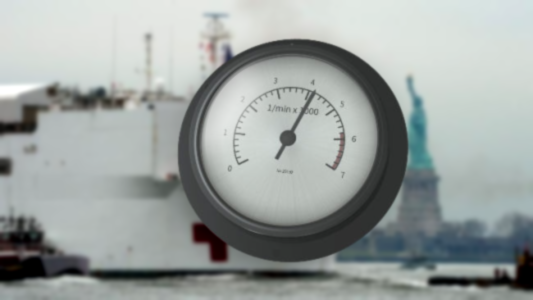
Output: 4200 rpm
